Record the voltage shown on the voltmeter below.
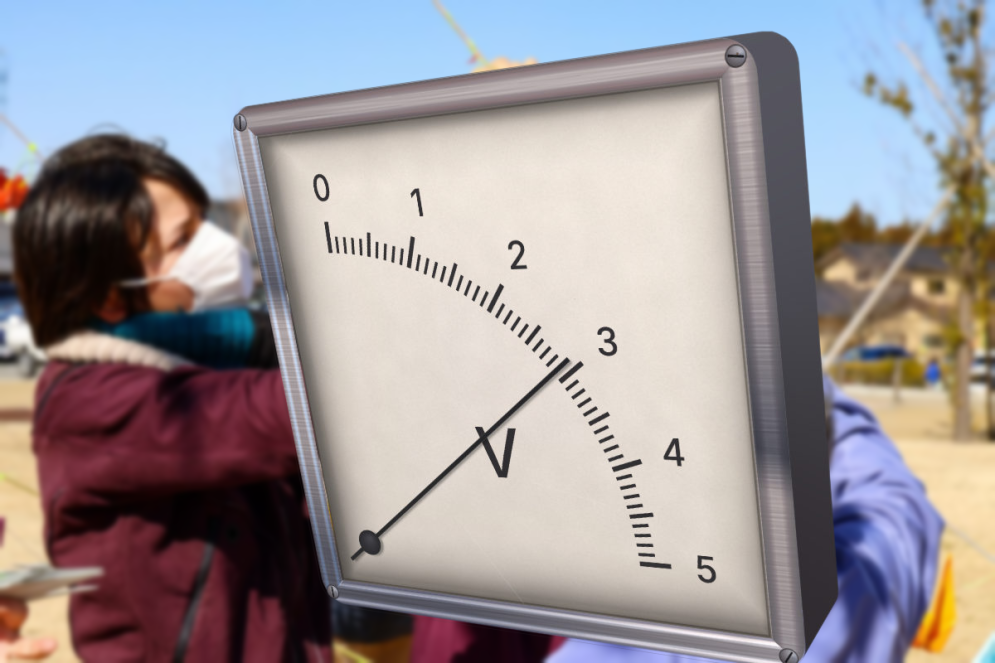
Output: 2.9 V
